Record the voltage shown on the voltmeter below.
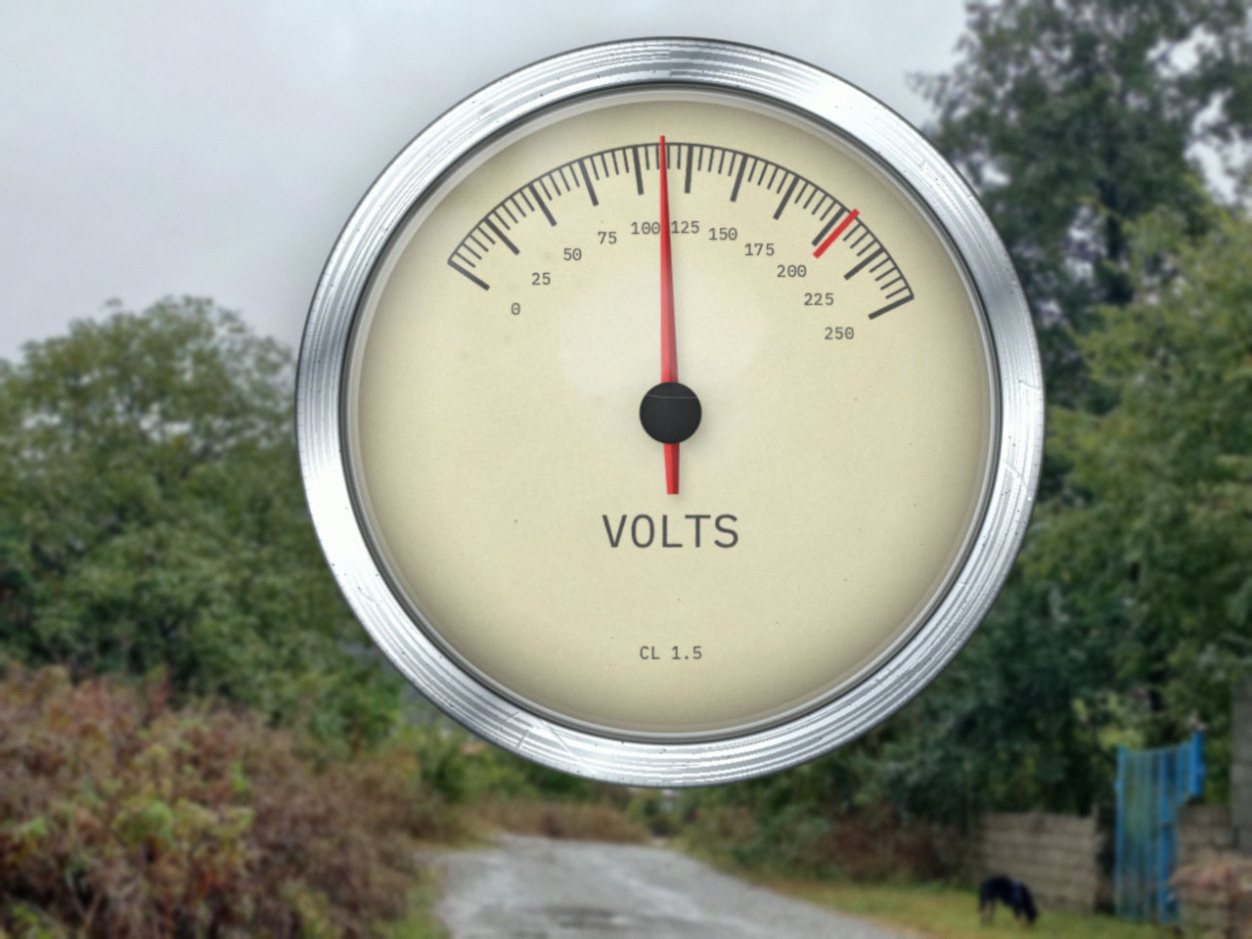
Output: 112.5 V
